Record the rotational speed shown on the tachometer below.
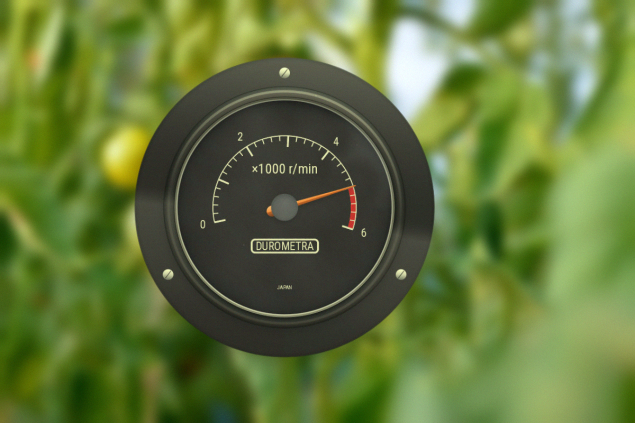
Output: 5000 rpm
